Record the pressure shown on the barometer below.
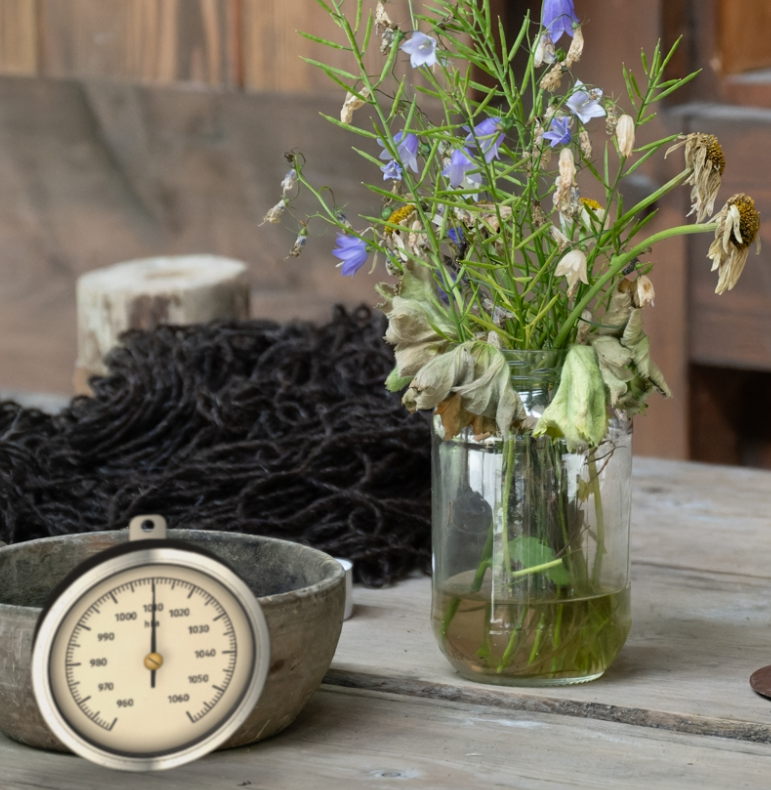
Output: 1010 hPa
